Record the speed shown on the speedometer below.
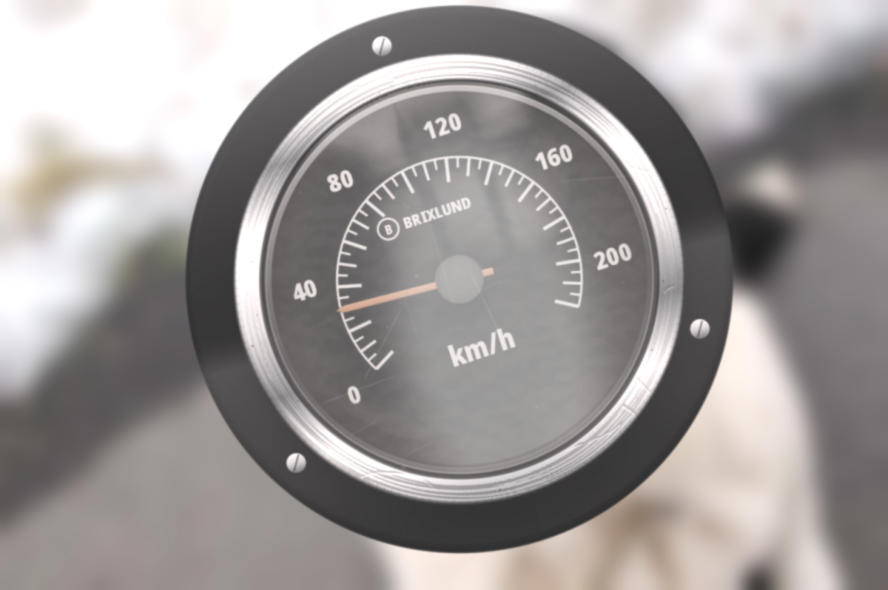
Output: 30 km/h
